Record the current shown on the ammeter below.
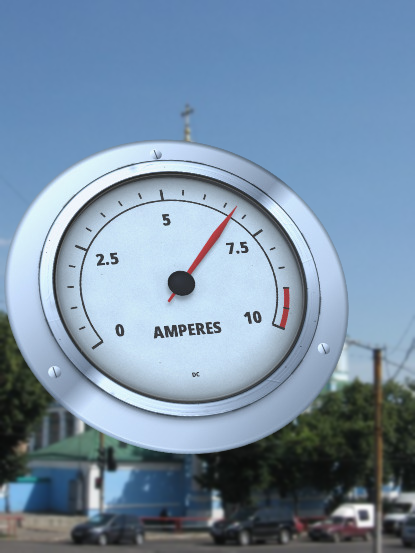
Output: 6.75 A
